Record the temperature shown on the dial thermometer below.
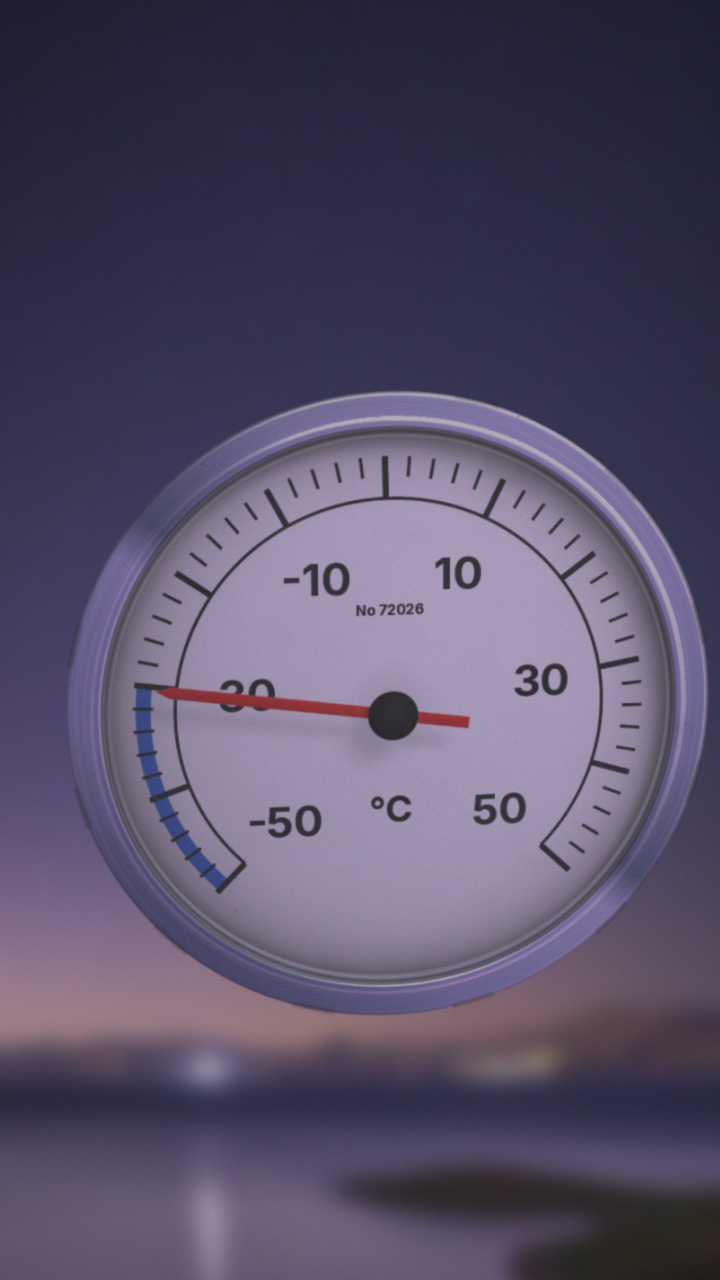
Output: -30 °C
